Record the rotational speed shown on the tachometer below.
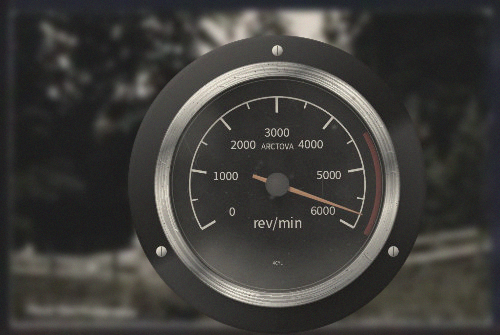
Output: 5750 rpm
